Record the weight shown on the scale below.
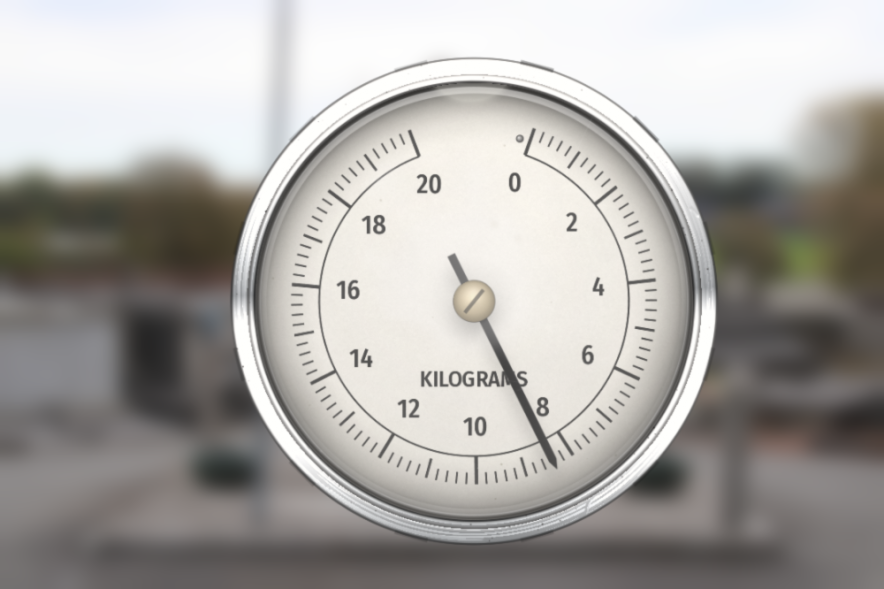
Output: 8.4 kg
